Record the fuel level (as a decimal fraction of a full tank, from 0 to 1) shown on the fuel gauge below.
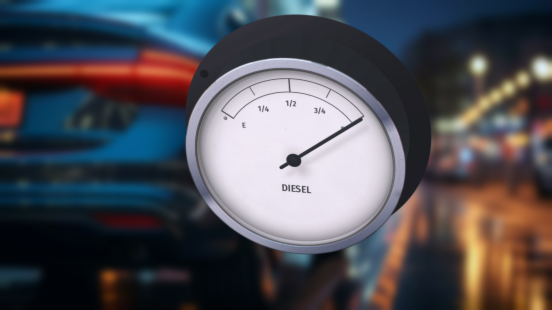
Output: 1
